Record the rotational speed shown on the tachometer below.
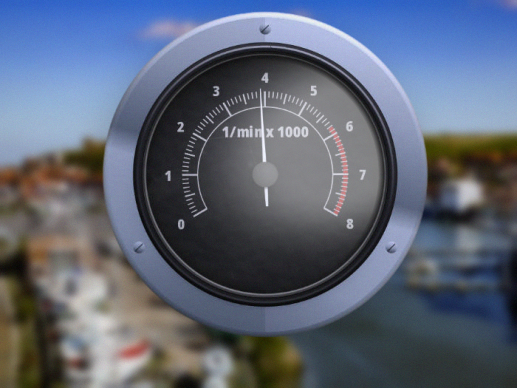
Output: 3900 rpm
